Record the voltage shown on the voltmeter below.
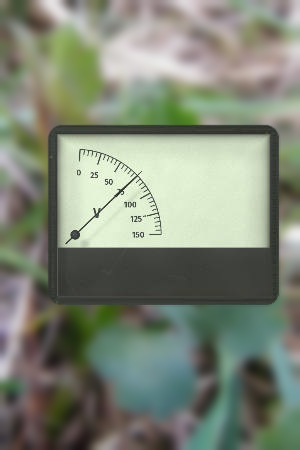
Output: 75 V
